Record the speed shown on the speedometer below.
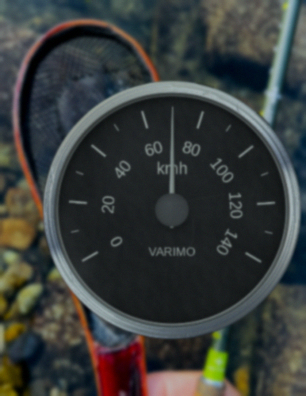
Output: 70 km/h
